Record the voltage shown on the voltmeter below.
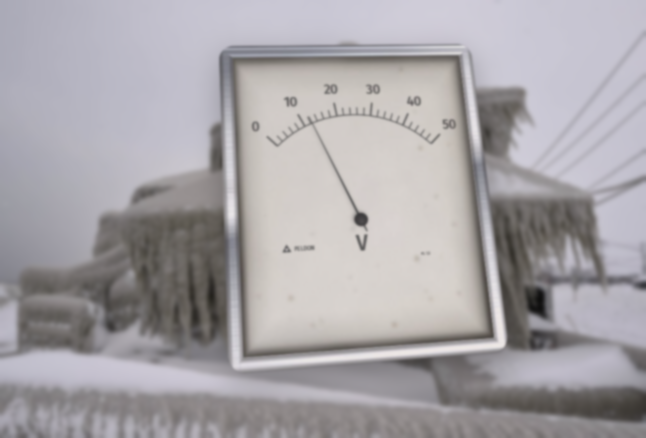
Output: 12 V
